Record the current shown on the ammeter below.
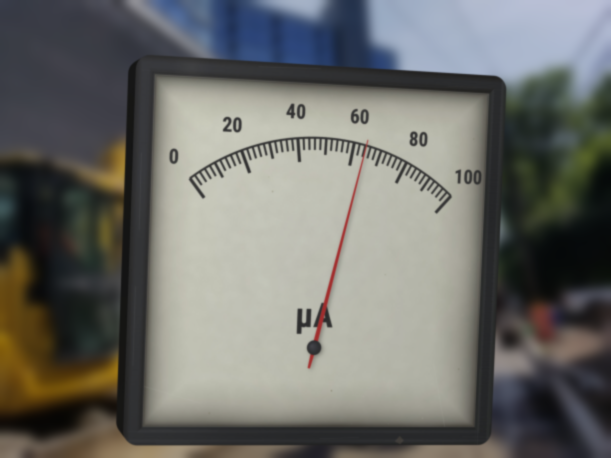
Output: 64 µA
